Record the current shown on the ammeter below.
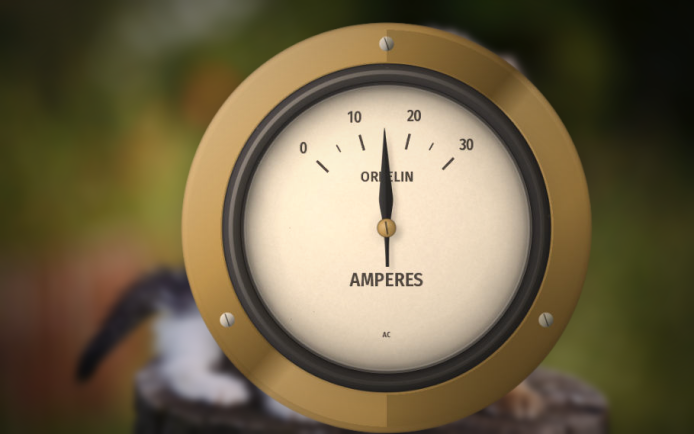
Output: 15 A
